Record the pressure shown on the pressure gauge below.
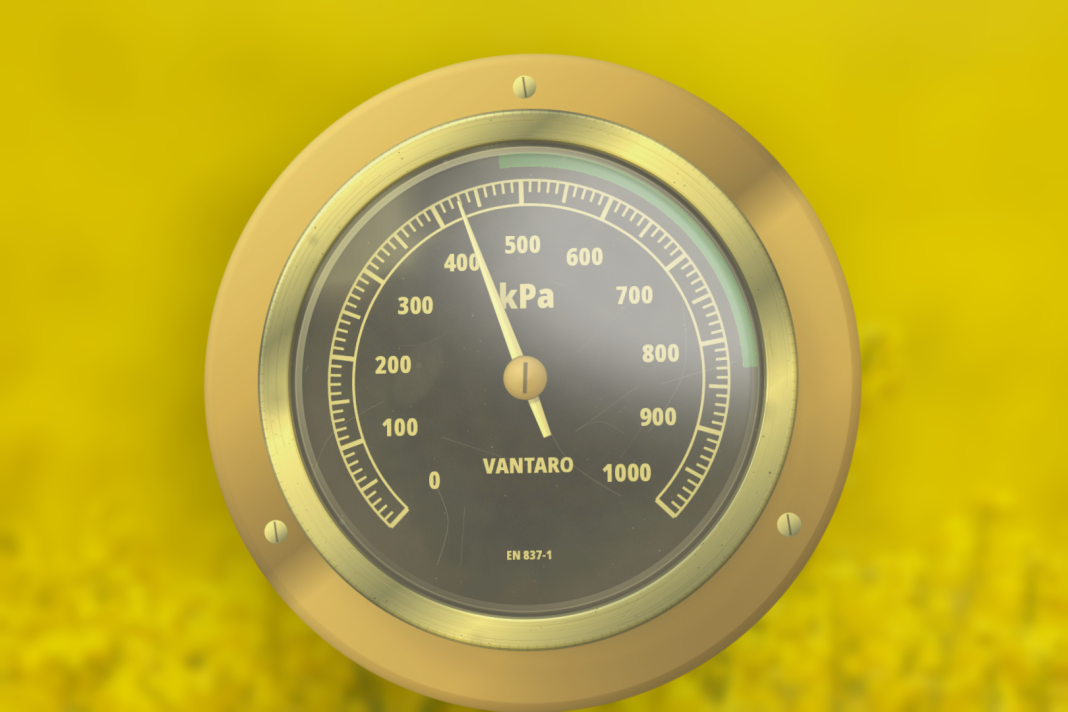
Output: 430 kPa
